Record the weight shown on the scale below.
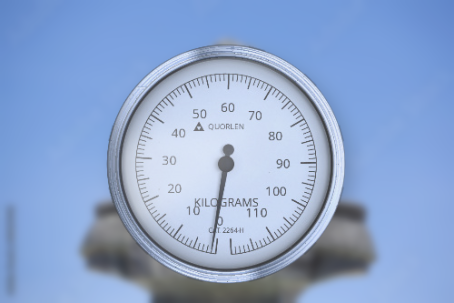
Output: 1 kg
